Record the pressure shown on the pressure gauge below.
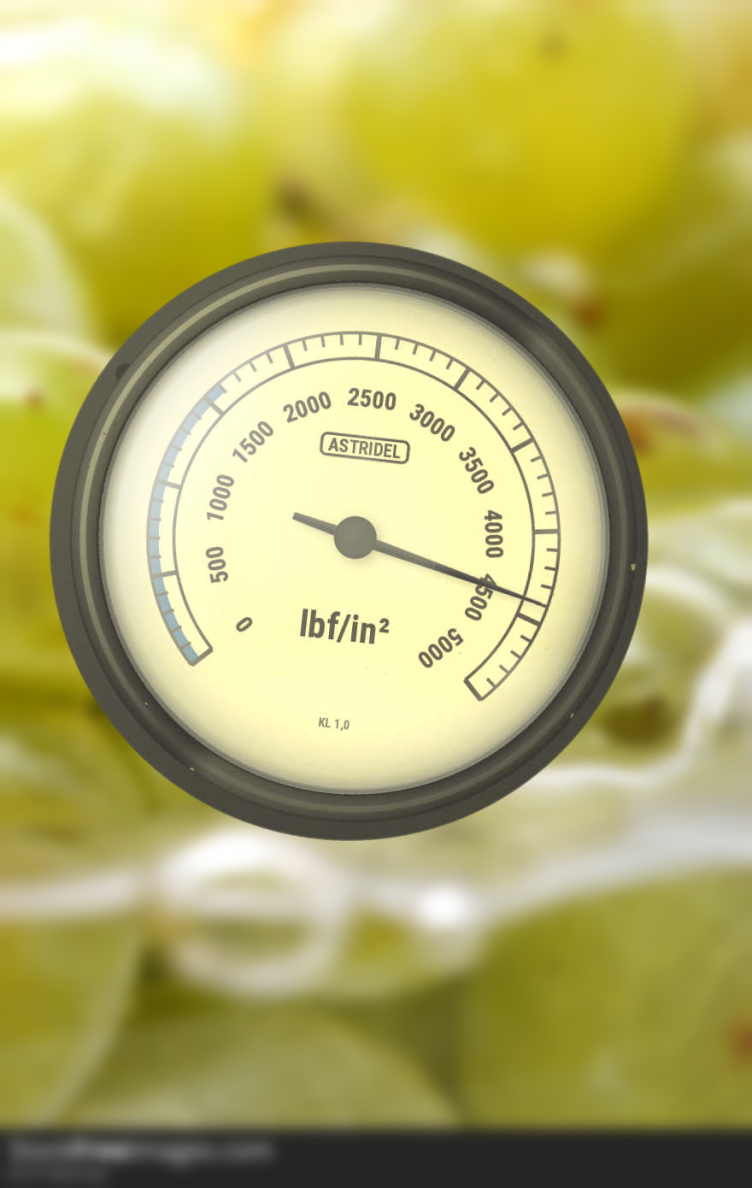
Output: 4400 psi
